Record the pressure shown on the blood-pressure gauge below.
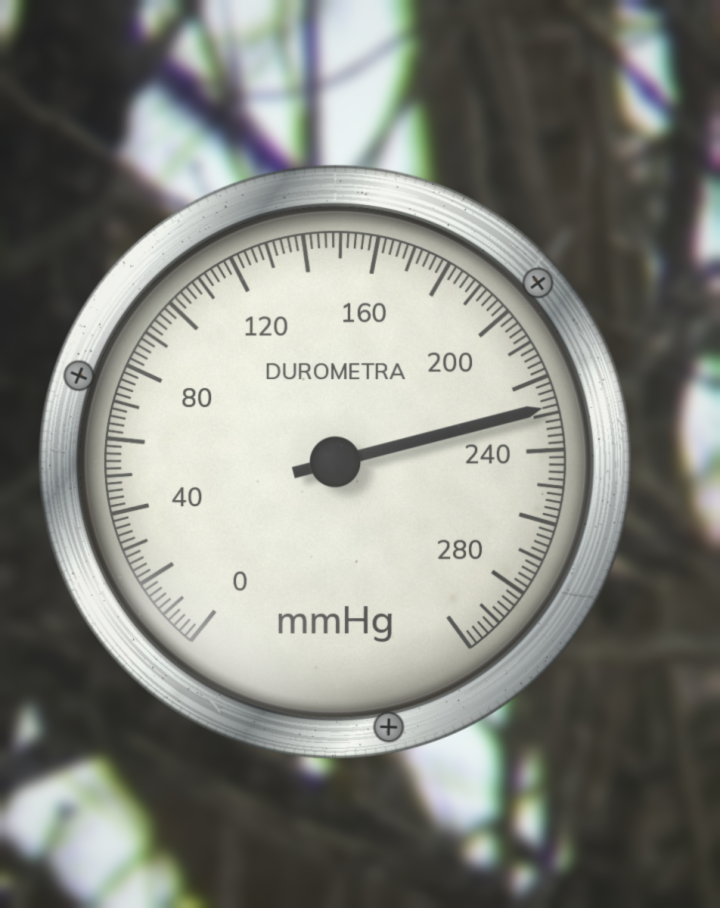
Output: 228 mmHg
